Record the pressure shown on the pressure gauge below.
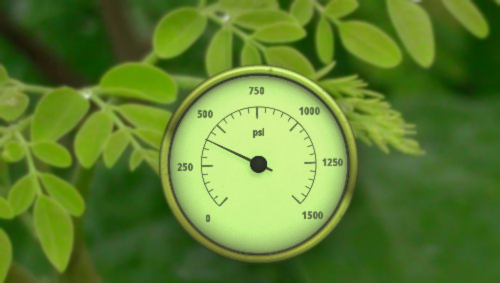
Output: 400 psi
